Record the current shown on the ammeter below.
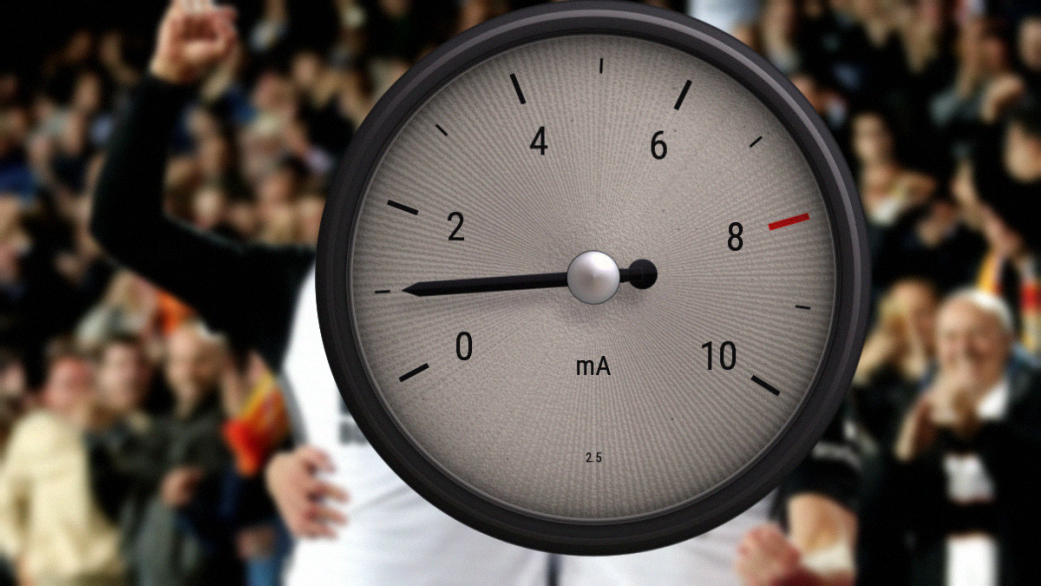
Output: 1 mA
